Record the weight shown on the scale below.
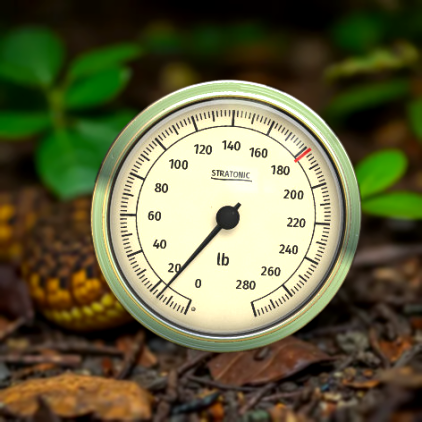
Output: 16 lb
